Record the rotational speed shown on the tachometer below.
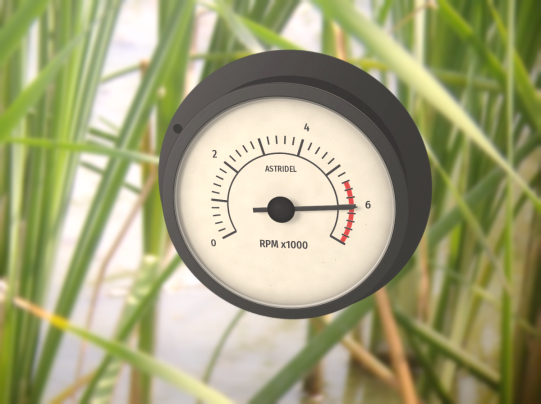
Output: 6000 rpm
